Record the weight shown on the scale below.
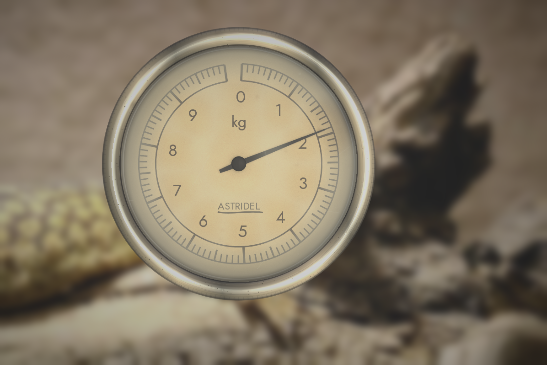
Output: 1.9 kg
